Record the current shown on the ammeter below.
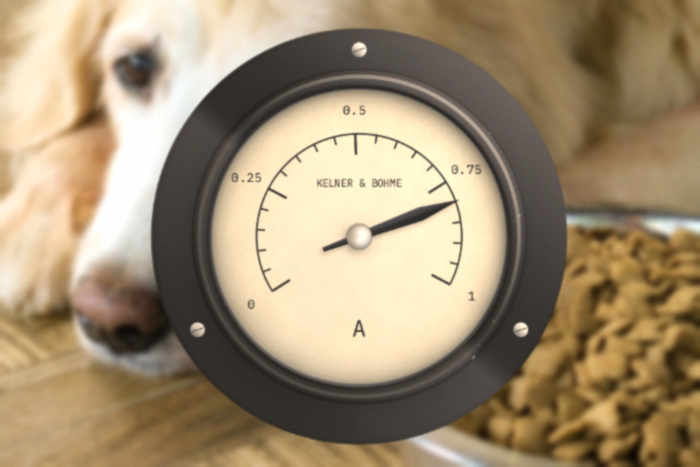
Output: 0.8 A
